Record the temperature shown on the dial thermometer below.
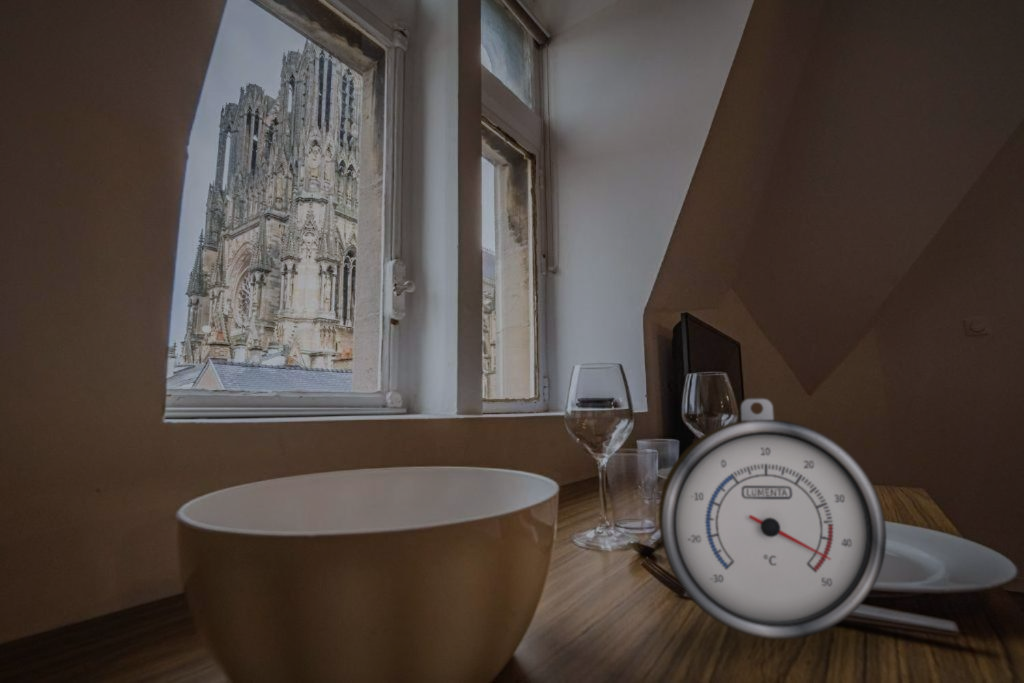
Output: 45 °C
